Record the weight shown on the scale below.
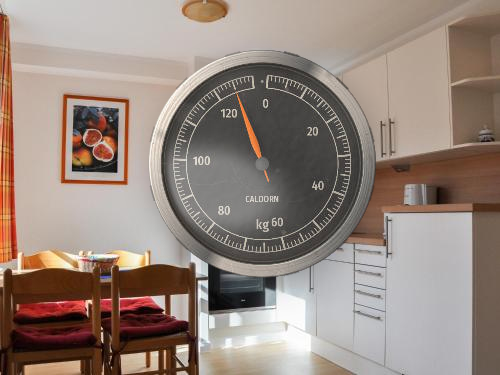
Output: 125 kg
